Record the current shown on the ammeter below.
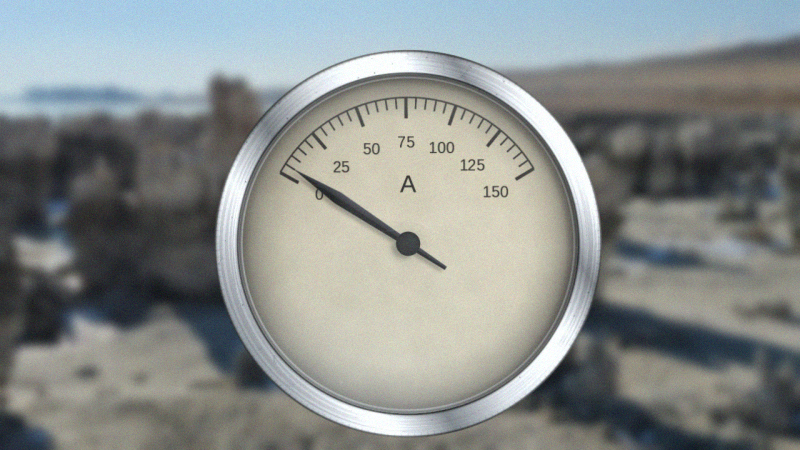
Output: 5 A
